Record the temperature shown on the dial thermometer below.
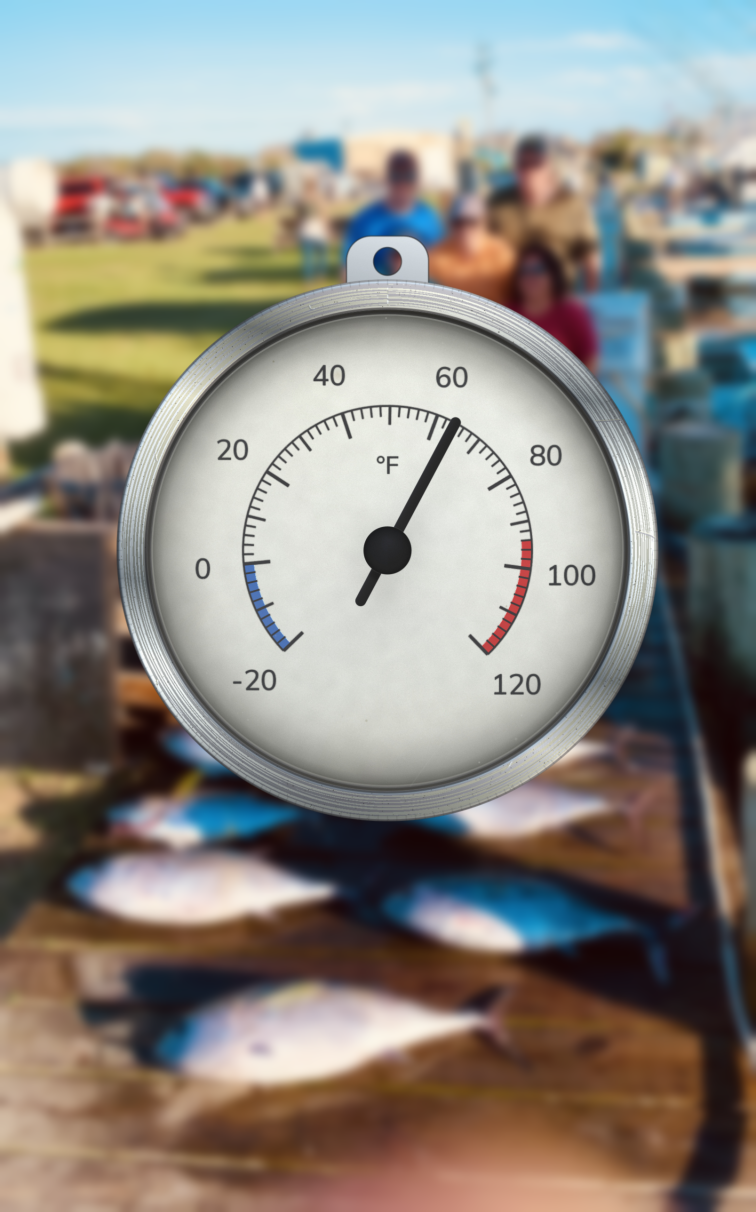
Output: 64 °F
